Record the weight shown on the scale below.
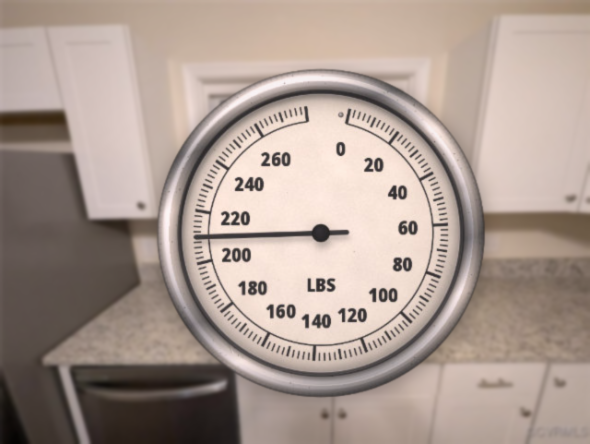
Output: 210 lb
